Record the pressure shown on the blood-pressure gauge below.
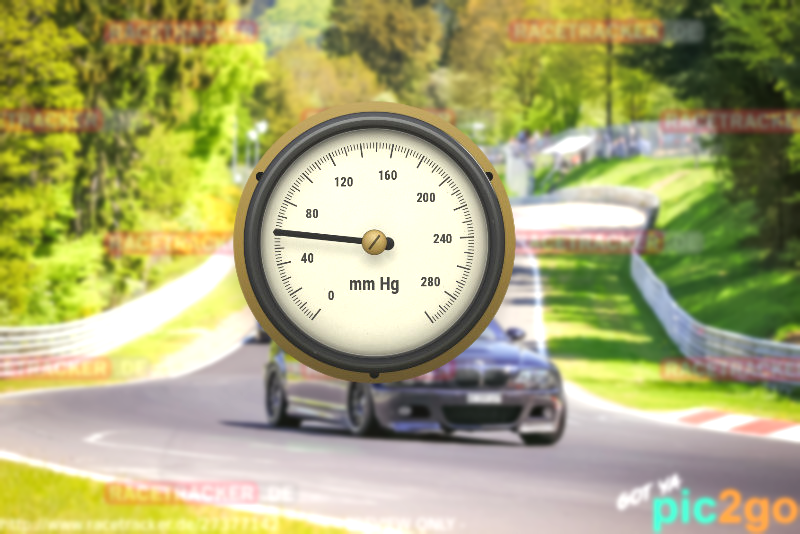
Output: 60 mmHg
